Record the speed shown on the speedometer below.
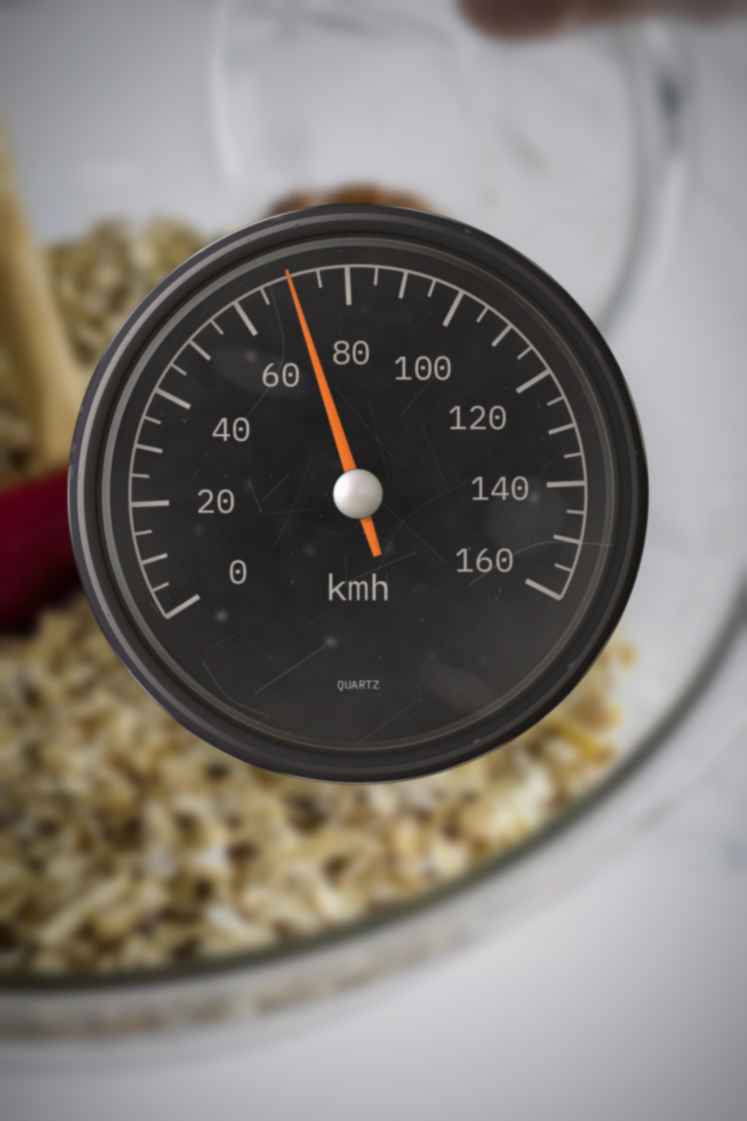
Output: 70 km/h
